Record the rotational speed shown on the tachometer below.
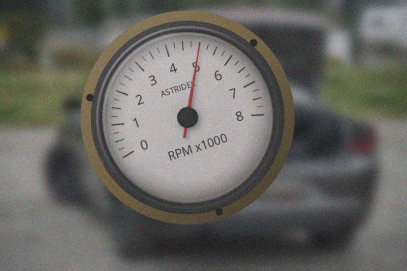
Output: 5000 rpm
